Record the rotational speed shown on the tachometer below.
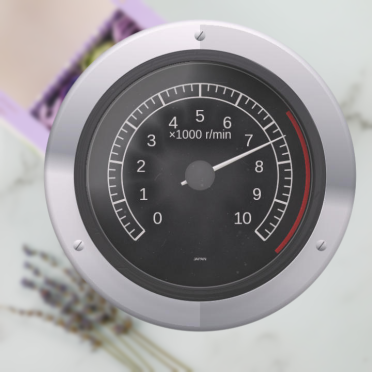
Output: 7400 rpm
